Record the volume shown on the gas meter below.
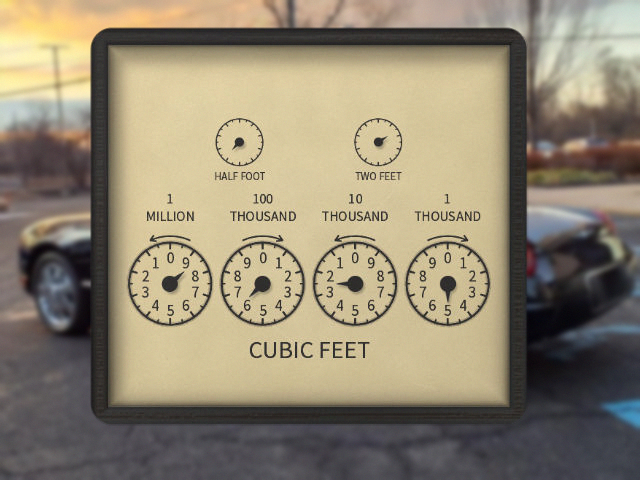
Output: 862500 ft³
